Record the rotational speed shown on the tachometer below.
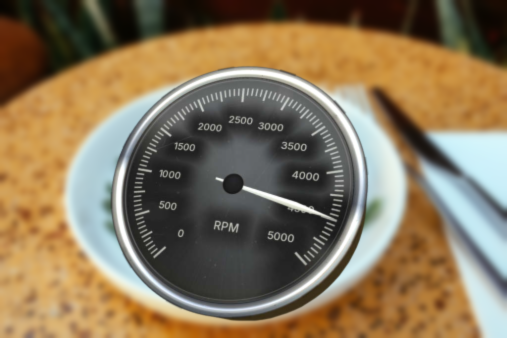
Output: 4500 rpm
